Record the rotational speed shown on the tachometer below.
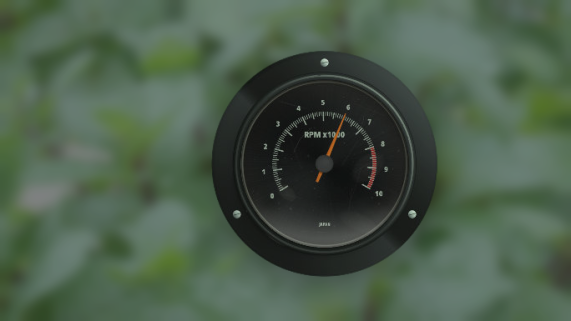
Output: 6000 rpm
